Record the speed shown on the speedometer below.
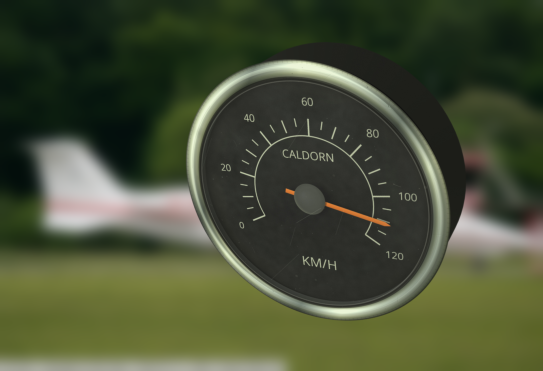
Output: 110 km/h
